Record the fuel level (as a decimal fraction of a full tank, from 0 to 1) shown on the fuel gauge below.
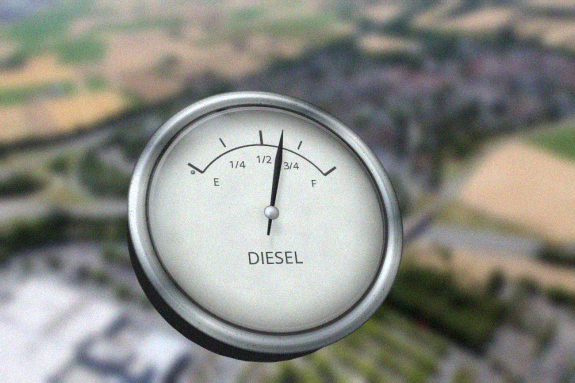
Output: 0.625
